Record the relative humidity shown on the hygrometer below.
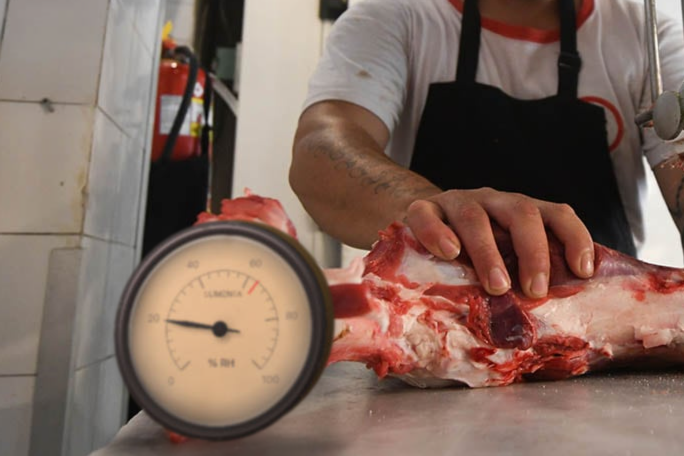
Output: 20 %
